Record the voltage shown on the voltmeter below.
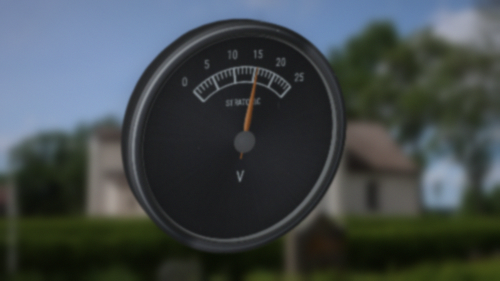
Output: 15 V
